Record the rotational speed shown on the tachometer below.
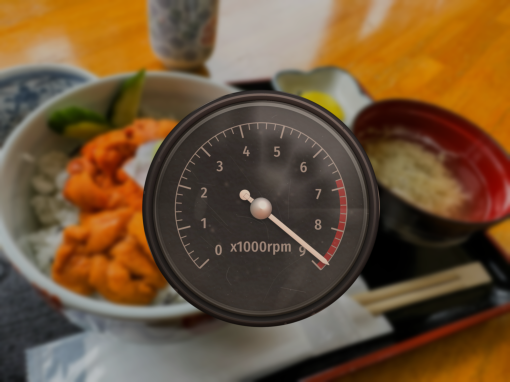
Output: 8800 rpm
